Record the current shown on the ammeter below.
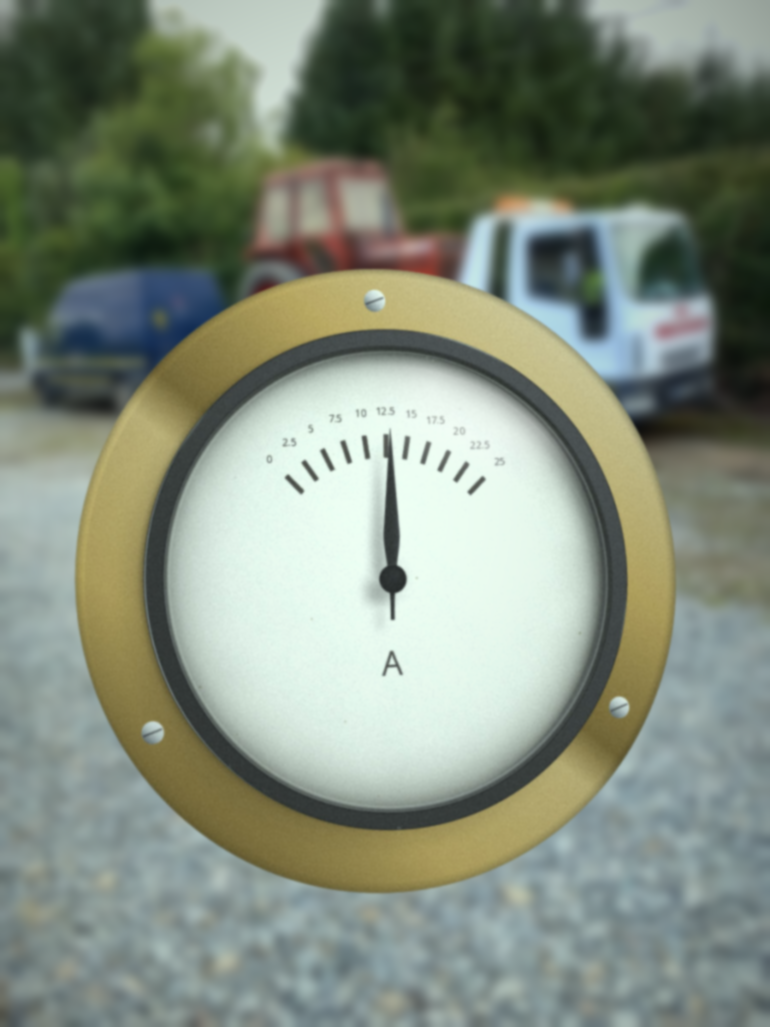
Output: 12.5 A
